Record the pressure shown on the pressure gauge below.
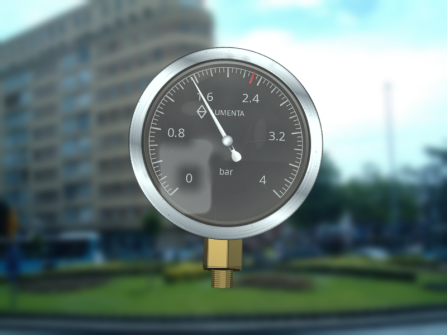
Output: 1.55 bar
